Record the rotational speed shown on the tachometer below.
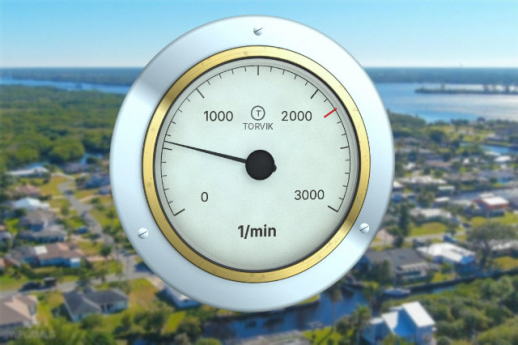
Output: 550 rpm
